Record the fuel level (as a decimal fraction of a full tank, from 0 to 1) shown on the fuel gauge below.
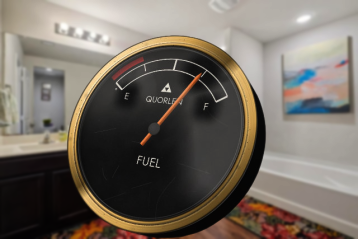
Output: 0.75
